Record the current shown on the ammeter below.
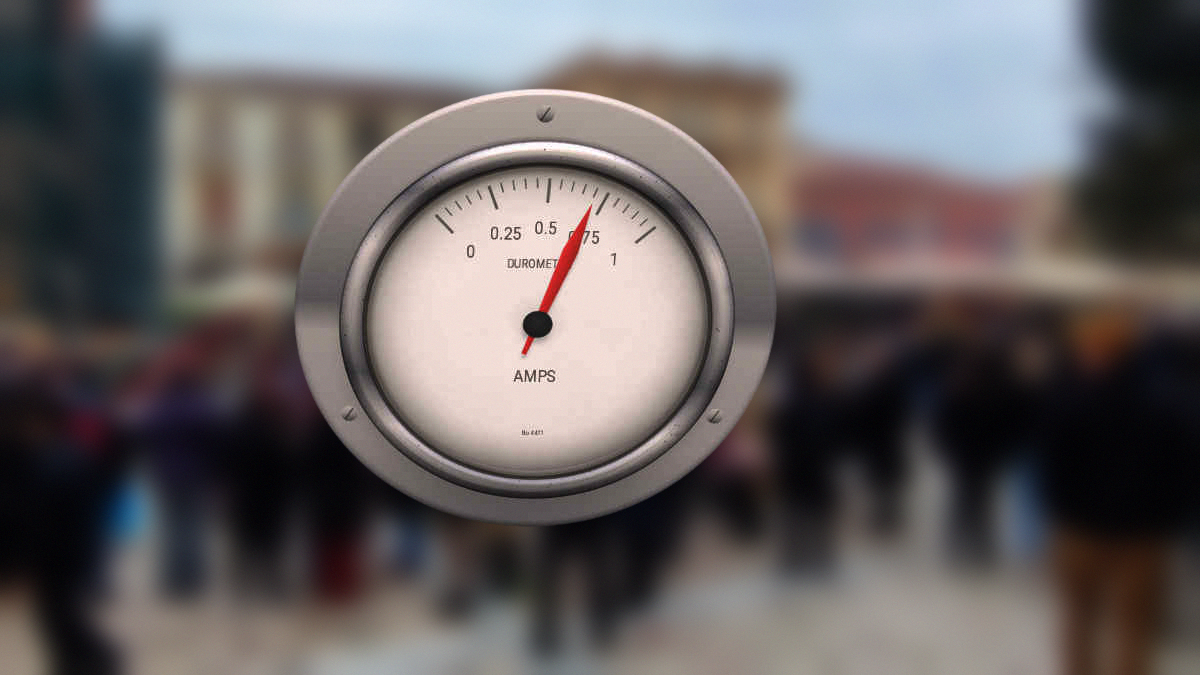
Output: 0.7 A
